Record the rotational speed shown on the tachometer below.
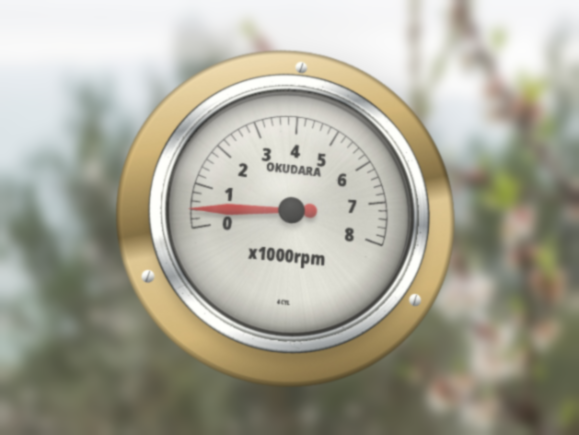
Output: 400 rpm
